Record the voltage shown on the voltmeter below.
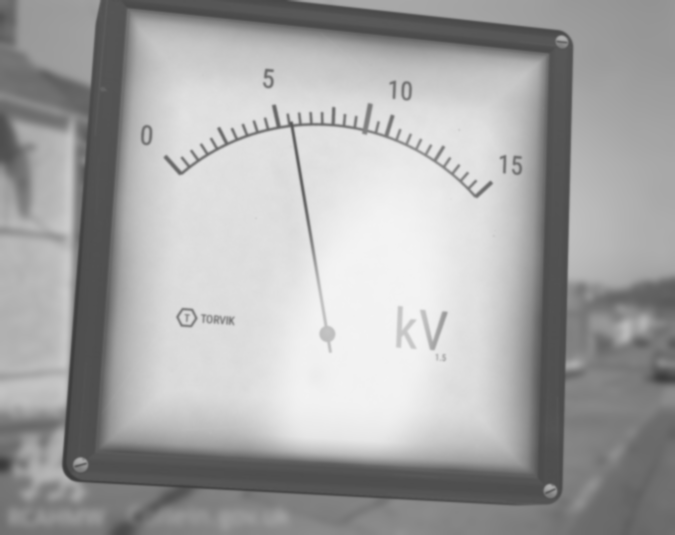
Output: 5.5 kV
